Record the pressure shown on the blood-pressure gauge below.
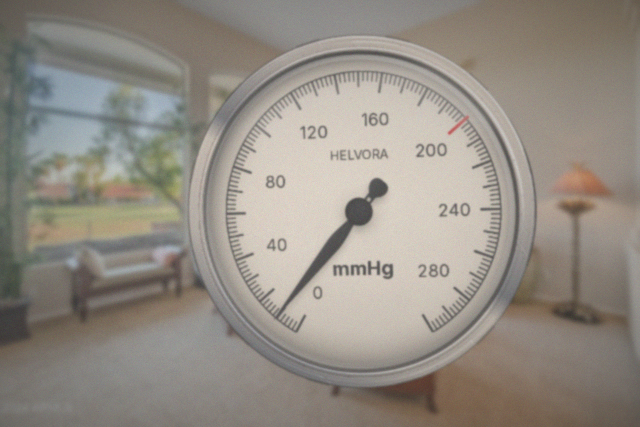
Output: 10 mmHg
